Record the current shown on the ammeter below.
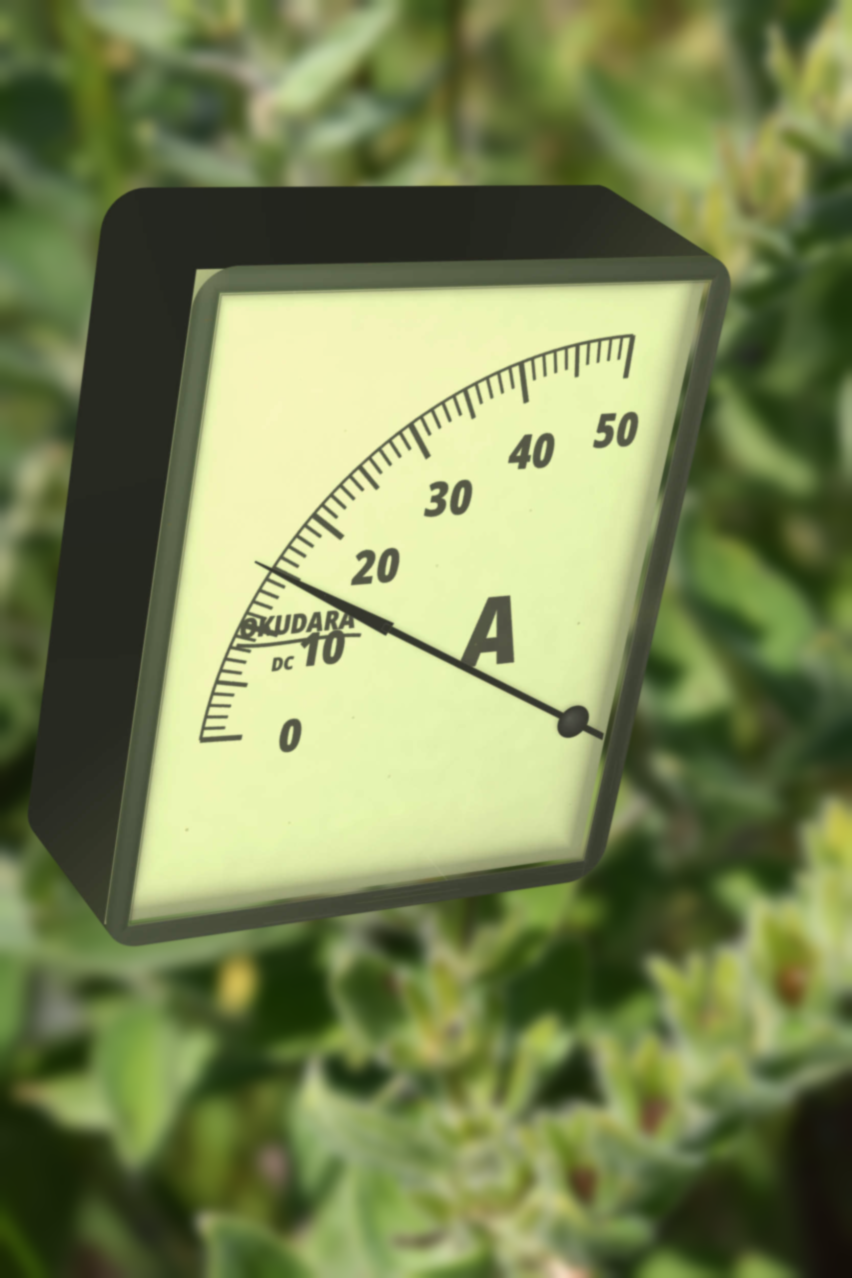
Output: 15 A
